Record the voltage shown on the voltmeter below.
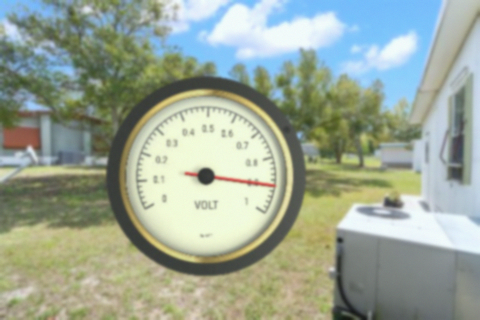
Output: 0.9 V
